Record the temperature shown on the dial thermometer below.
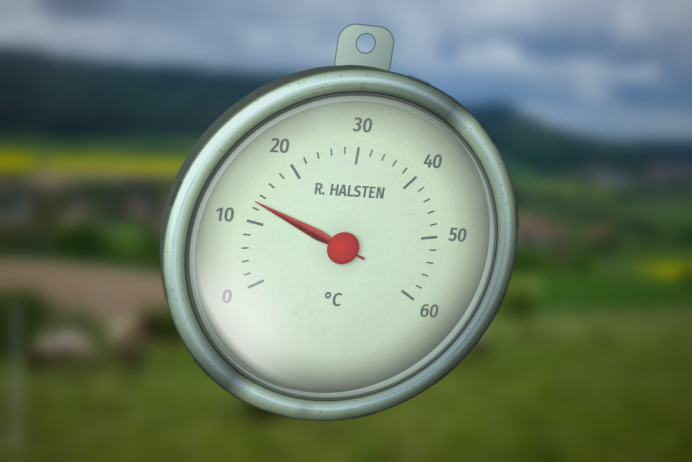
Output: 13 °C
